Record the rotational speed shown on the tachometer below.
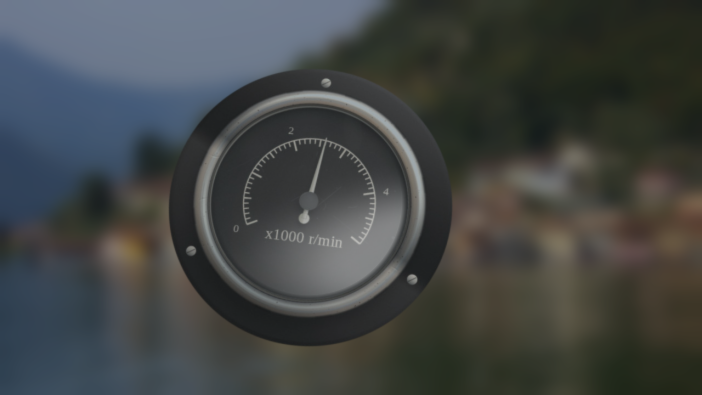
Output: 2600 rpm
